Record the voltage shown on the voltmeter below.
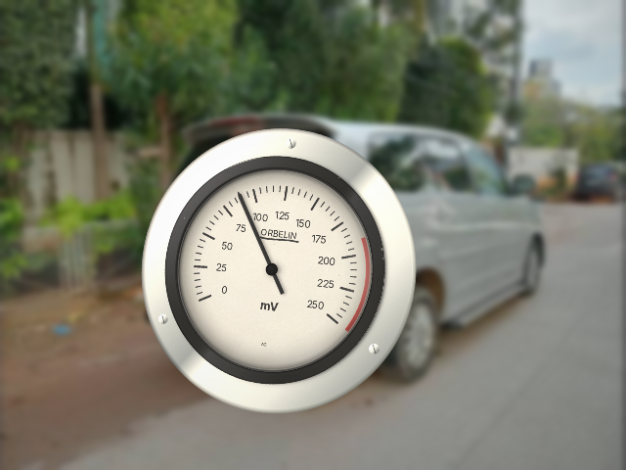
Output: 90 mV
